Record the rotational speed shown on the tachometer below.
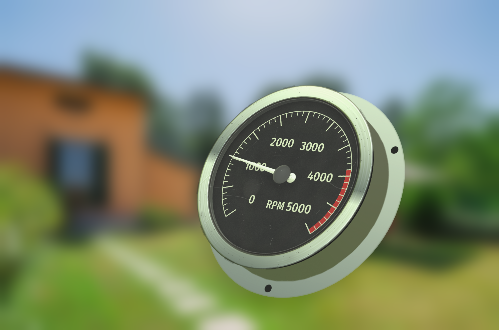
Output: 1000 rpm
